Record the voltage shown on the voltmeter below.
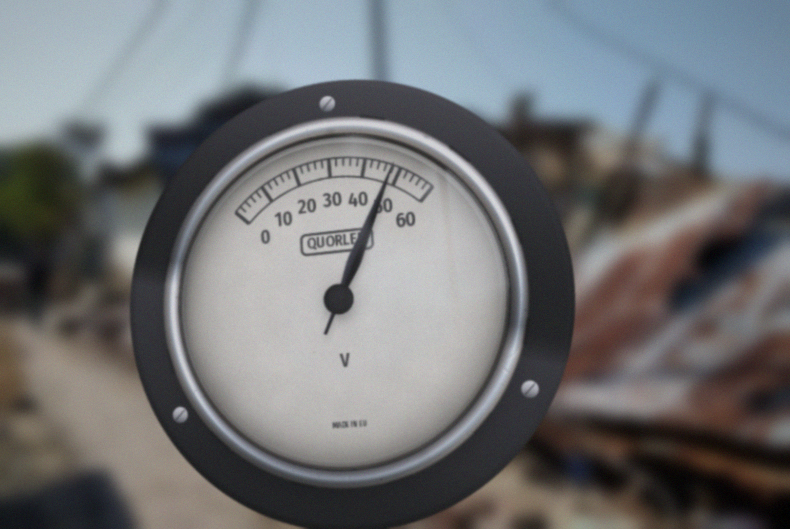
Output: 48 V
